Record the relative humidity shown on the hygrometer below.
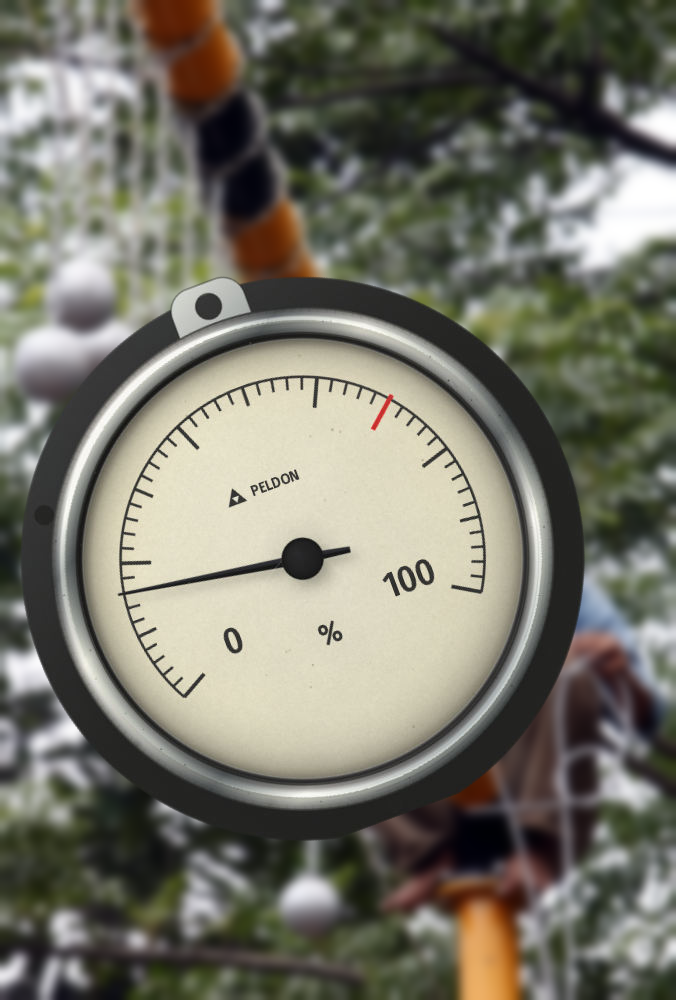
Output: 16 %
